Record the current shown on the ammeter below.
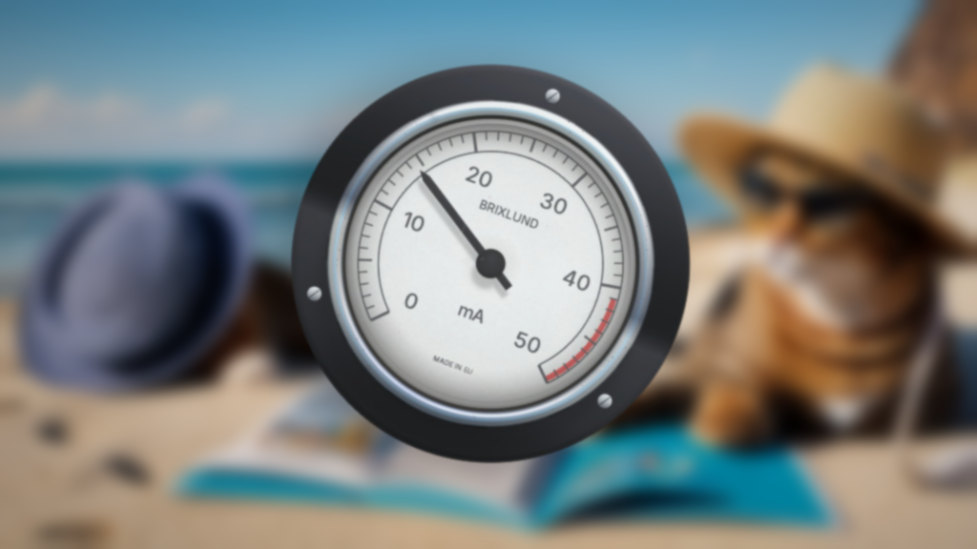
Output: 14.5 mA
